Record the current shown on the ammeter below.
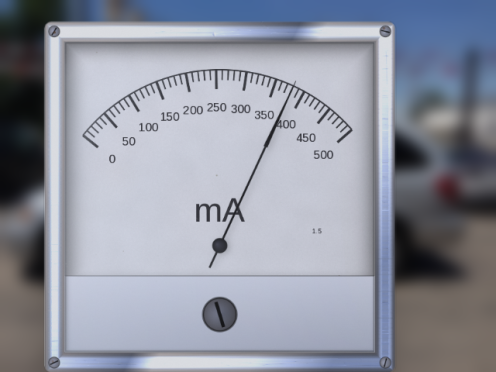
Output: 380 mA
